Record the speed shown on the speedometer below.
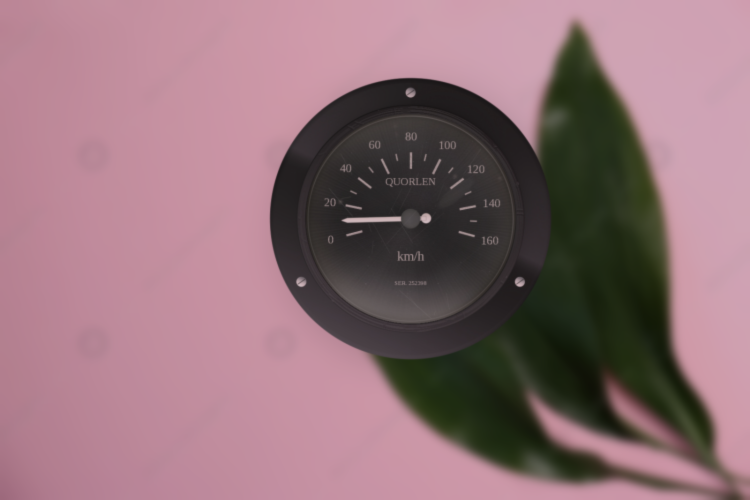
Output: 10 km/h
